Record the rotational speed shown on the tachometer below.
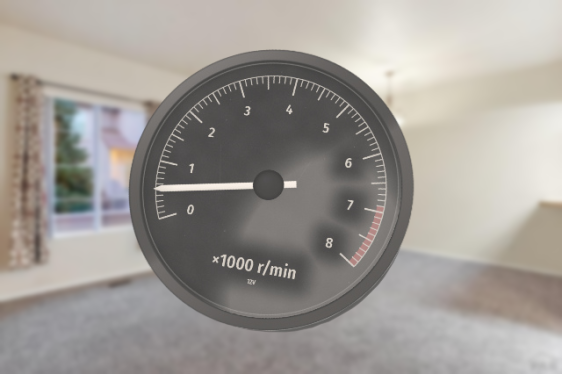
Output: 500 rpm
